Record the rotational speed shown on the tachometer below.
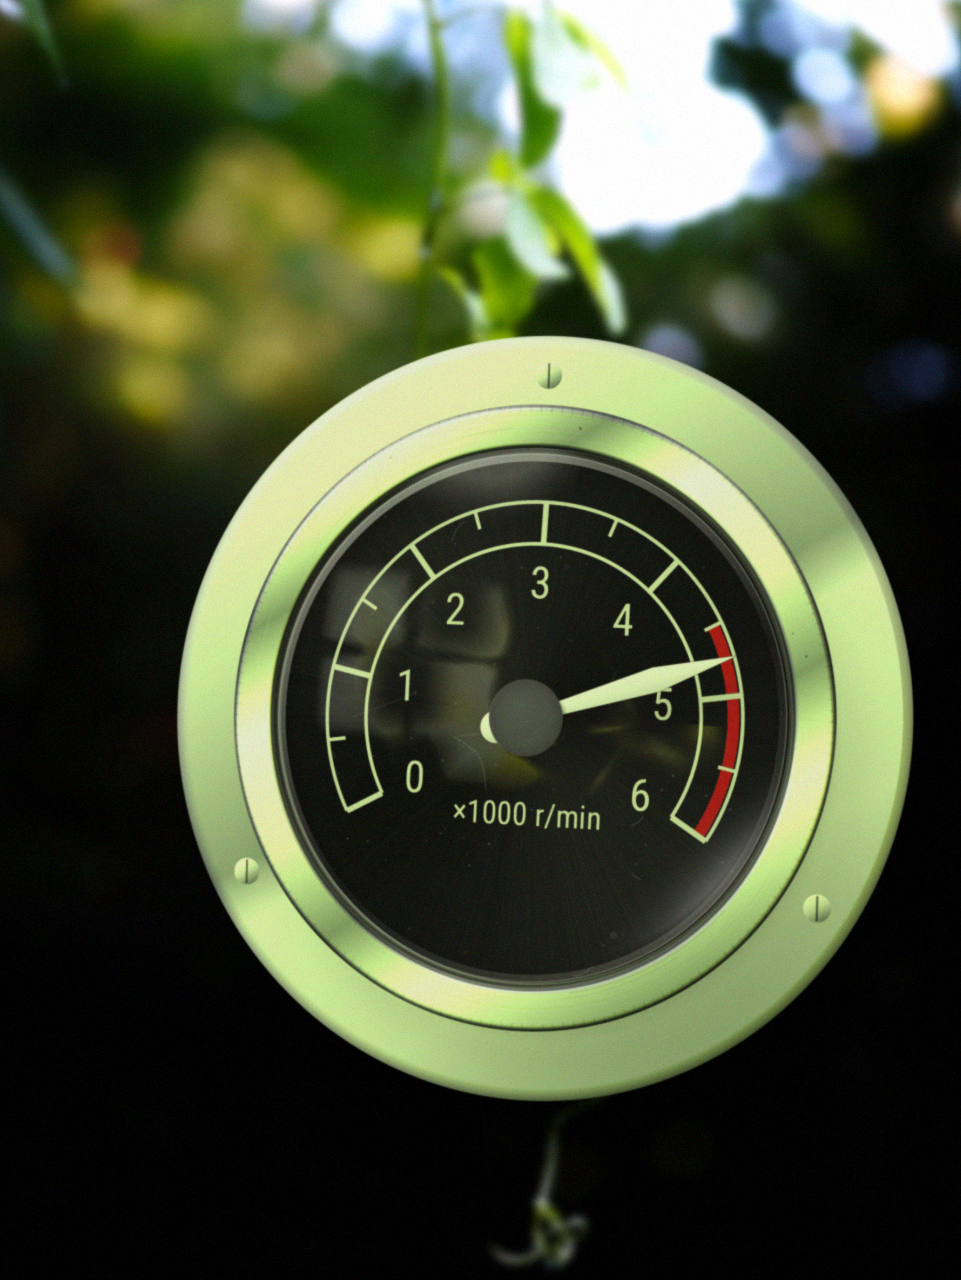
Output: 4750 rpm
